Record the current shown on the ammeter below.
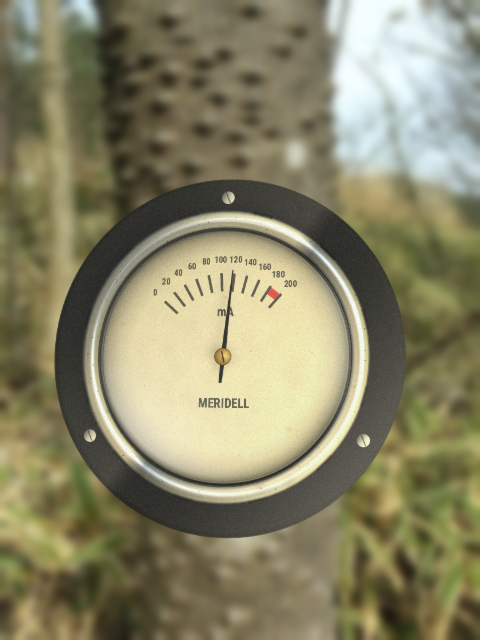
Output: 120 mA
